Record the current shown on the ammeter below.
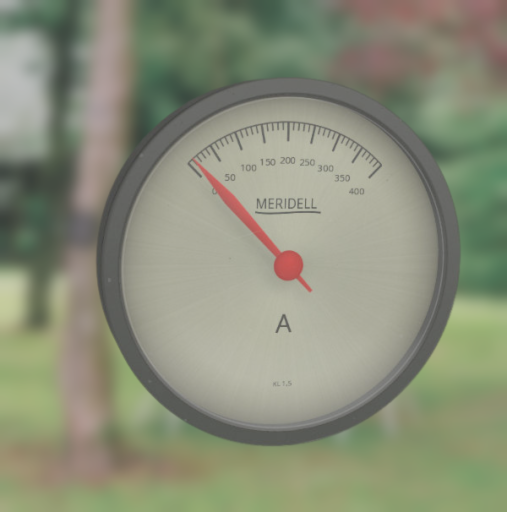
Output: 10 A
